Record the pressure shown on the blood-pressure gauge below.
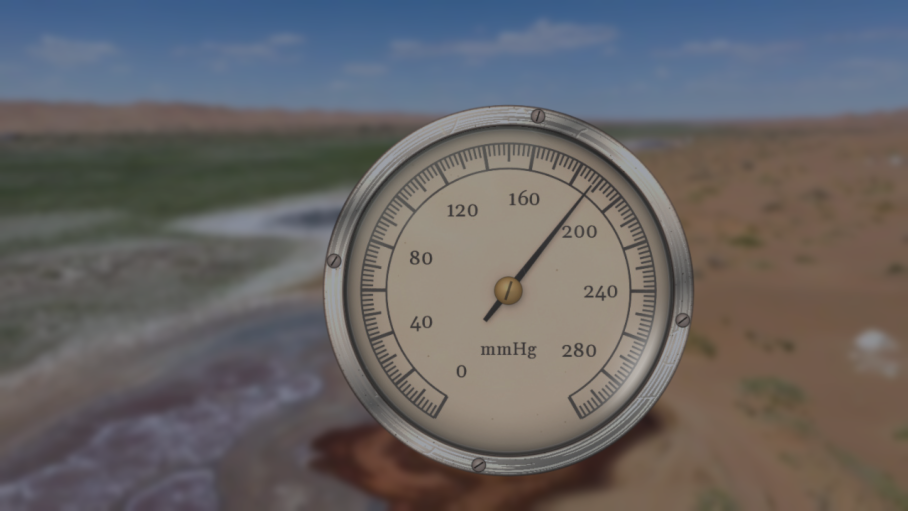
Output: 188 mmHg
